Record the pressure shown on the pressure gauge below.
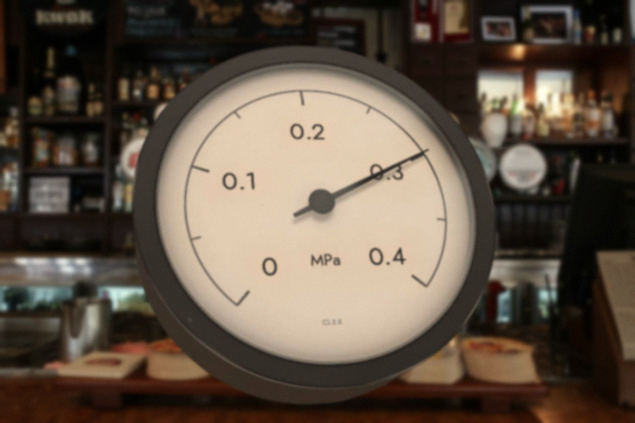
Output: 0.3 MPa
